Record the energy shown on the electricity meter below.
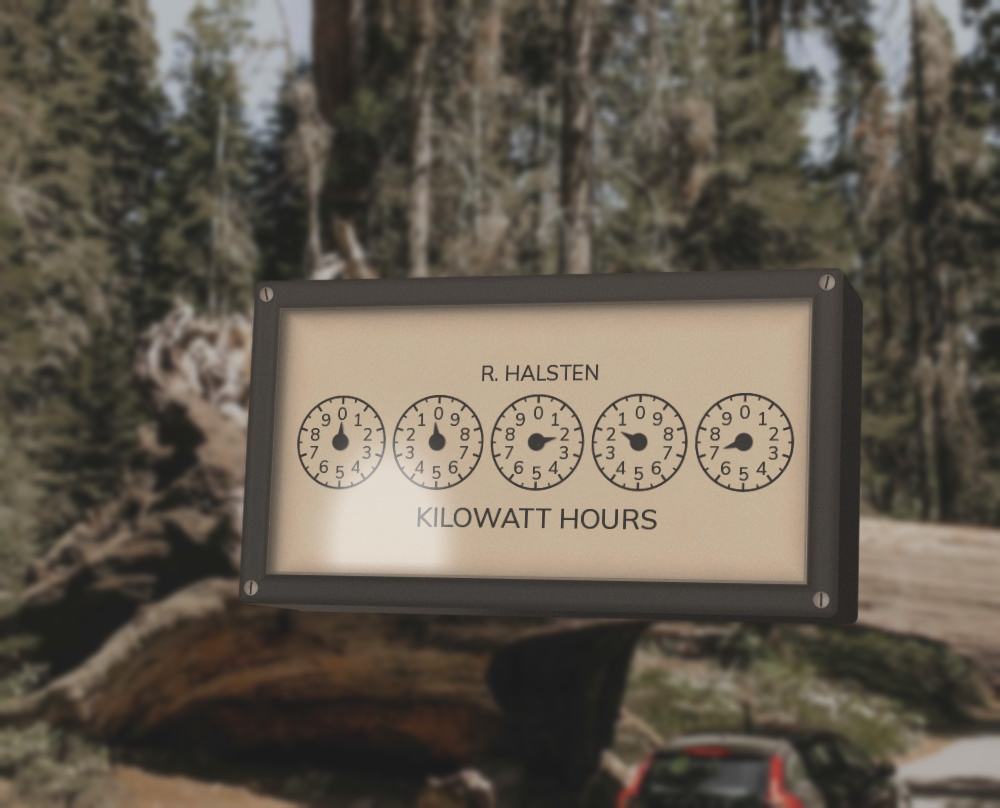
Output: 217 kWh
